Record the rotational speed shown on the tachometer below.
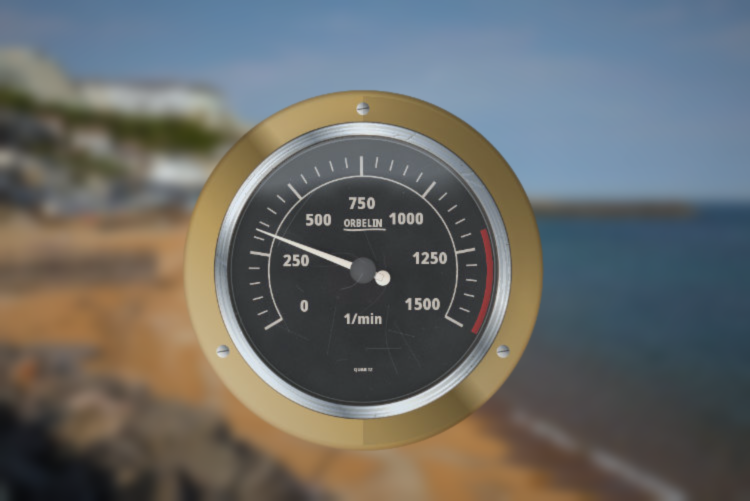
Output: 325 rpm
